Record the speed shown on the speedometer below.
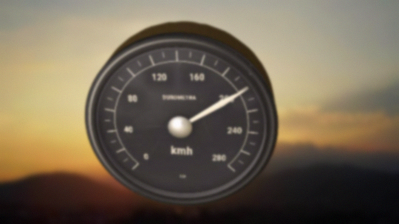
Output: 200 km/h
